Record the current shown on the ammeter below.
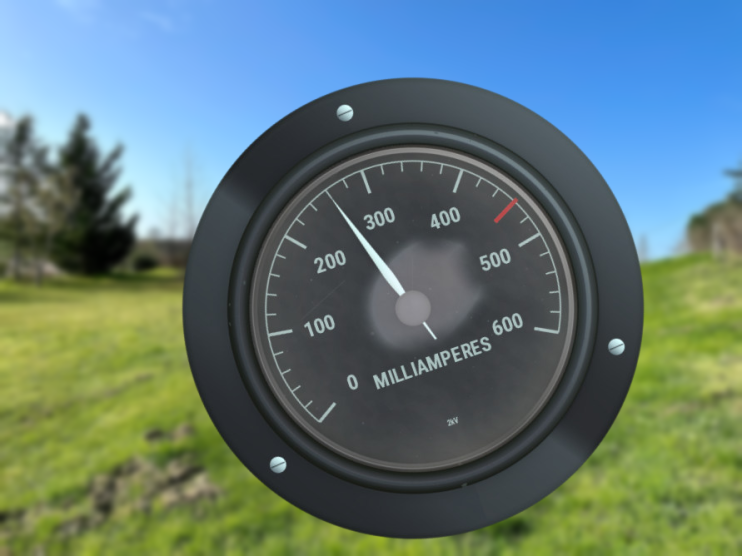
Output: 260 mA
